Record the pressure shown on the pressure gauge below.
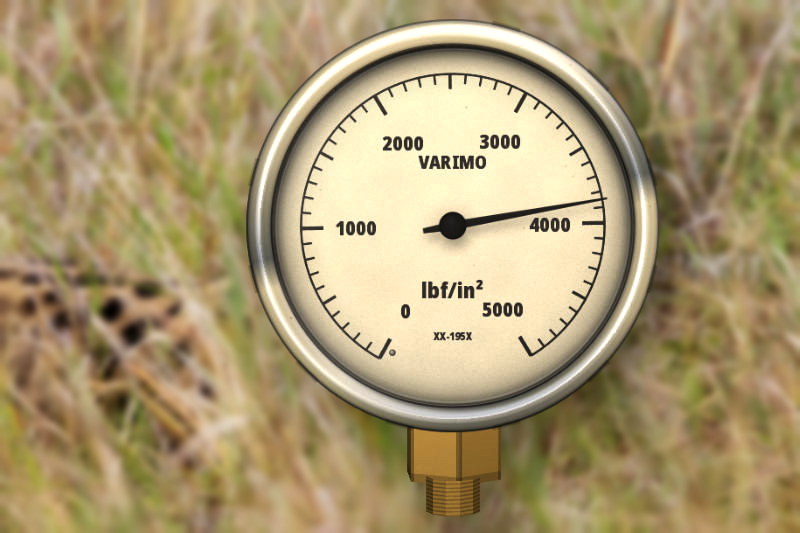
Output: 3850 psi
